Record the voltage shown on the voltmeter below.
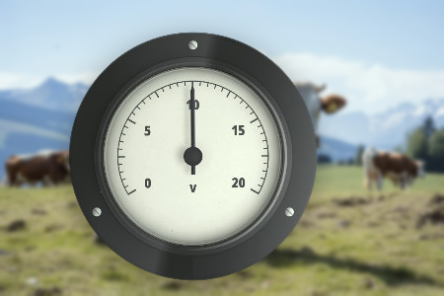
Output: 10 V
